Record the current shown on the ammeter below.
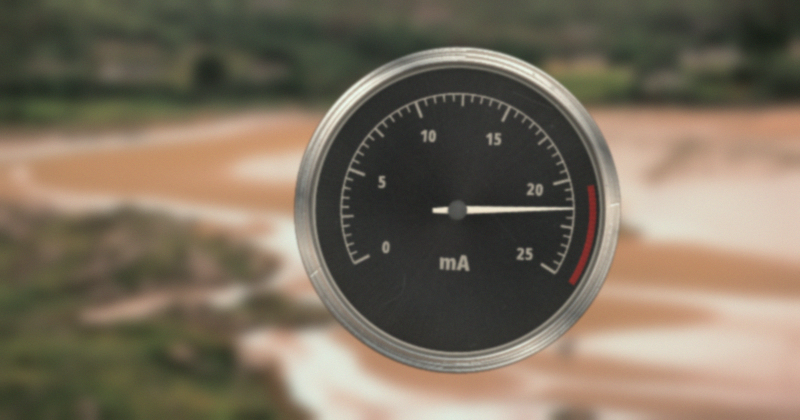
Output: 21.5 mA
